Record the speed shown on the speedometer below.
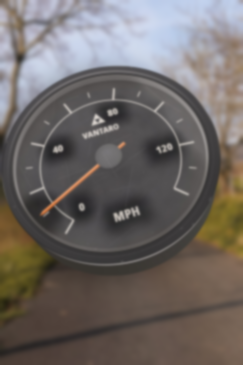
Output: 10 mph
